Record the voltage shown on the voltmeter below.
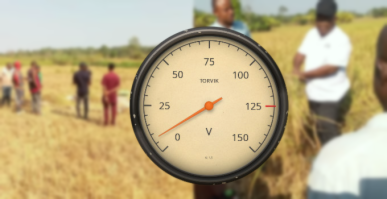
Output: 7.5 V
